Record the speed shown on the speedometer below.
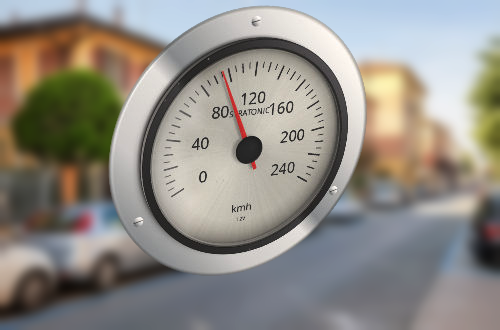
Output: 95 km/h
